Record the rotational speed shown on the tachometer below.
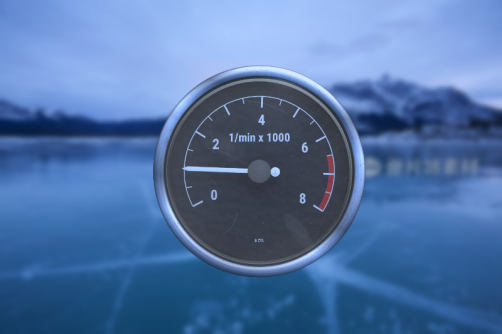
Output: 1000 rpm
